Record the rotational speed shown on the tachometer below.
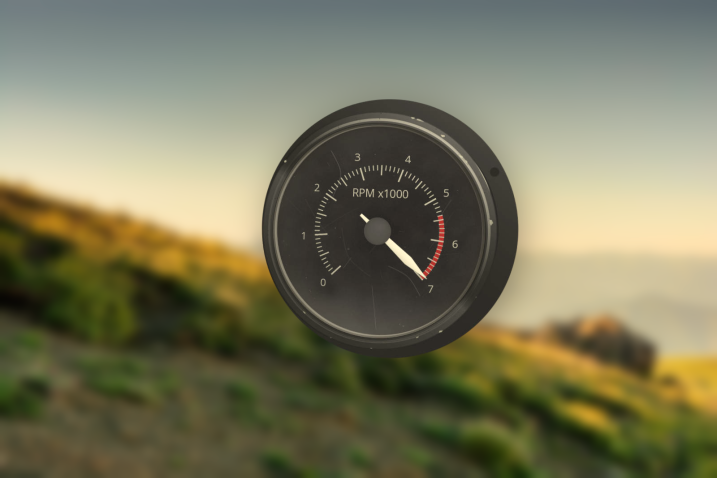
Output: 6900 rpm
